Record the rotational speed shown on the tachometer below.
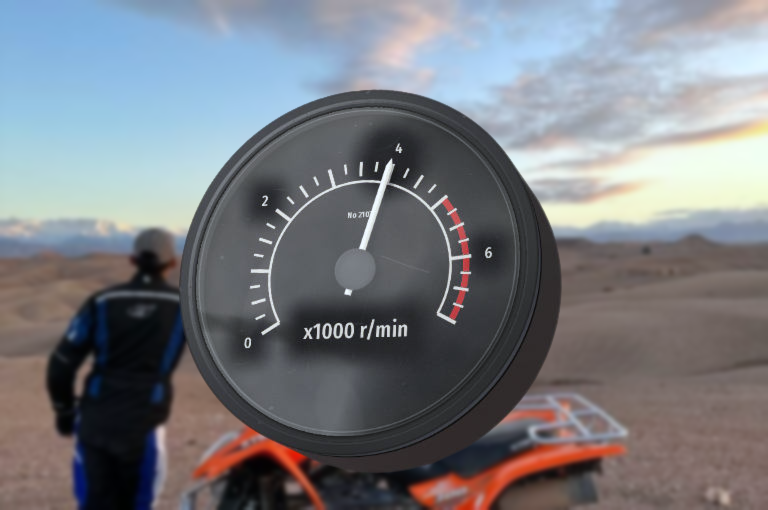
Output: 4000 rpm
